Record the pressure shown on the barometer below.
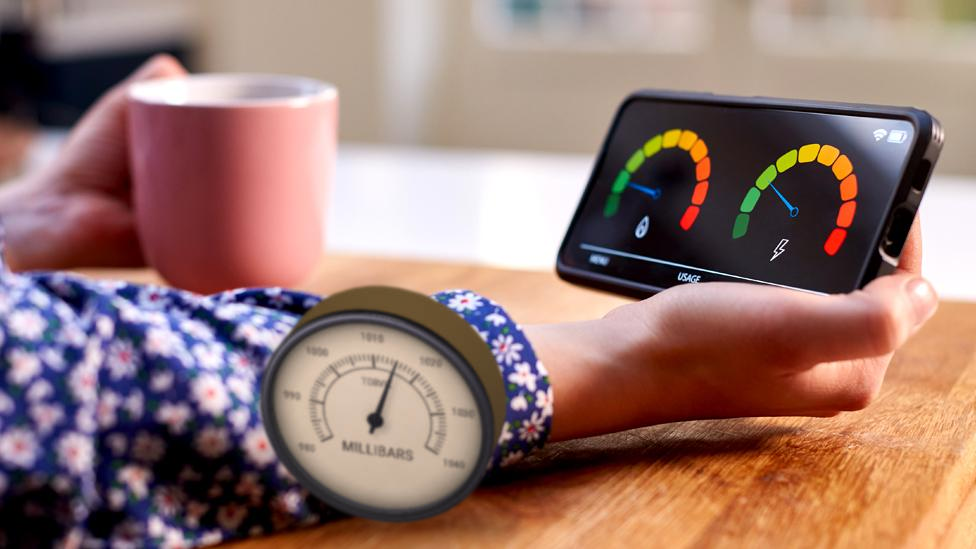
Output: 1015 mbar
